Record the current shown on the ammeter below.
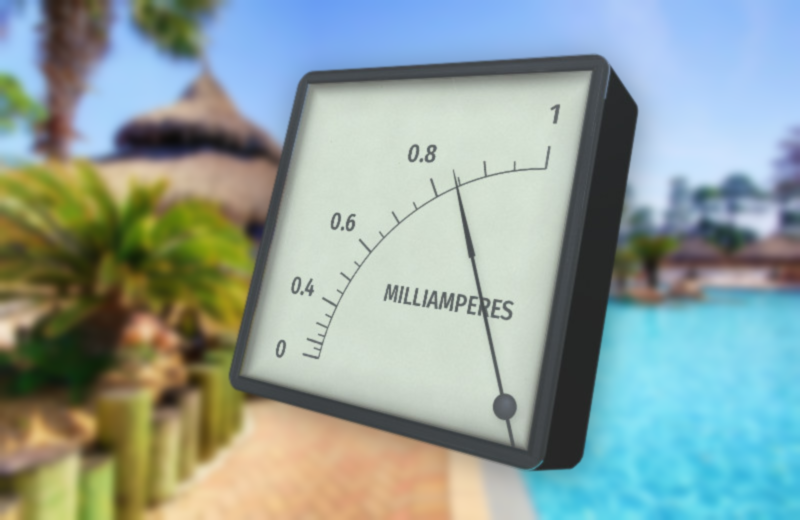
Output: 0.85 mA
